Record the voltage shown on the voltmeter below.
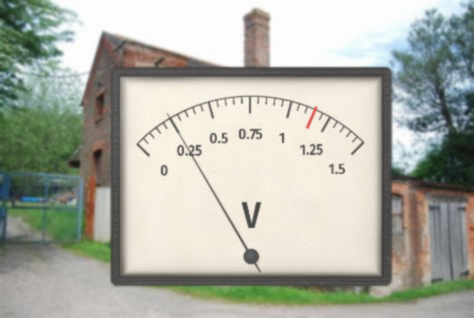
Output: 0.25 V
